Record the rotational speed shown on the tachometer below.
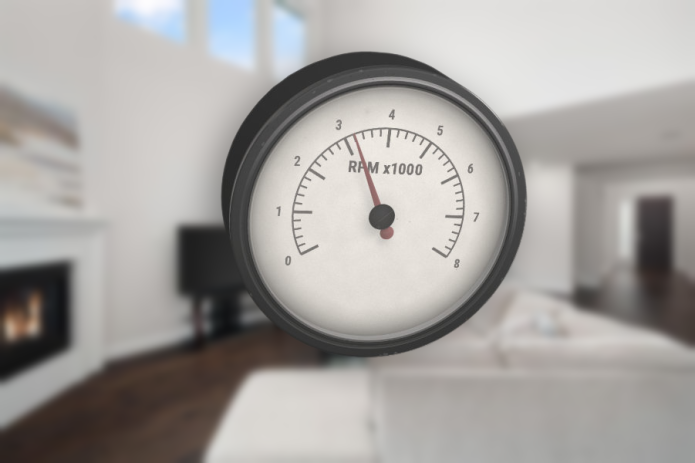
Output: 3200 rpm
